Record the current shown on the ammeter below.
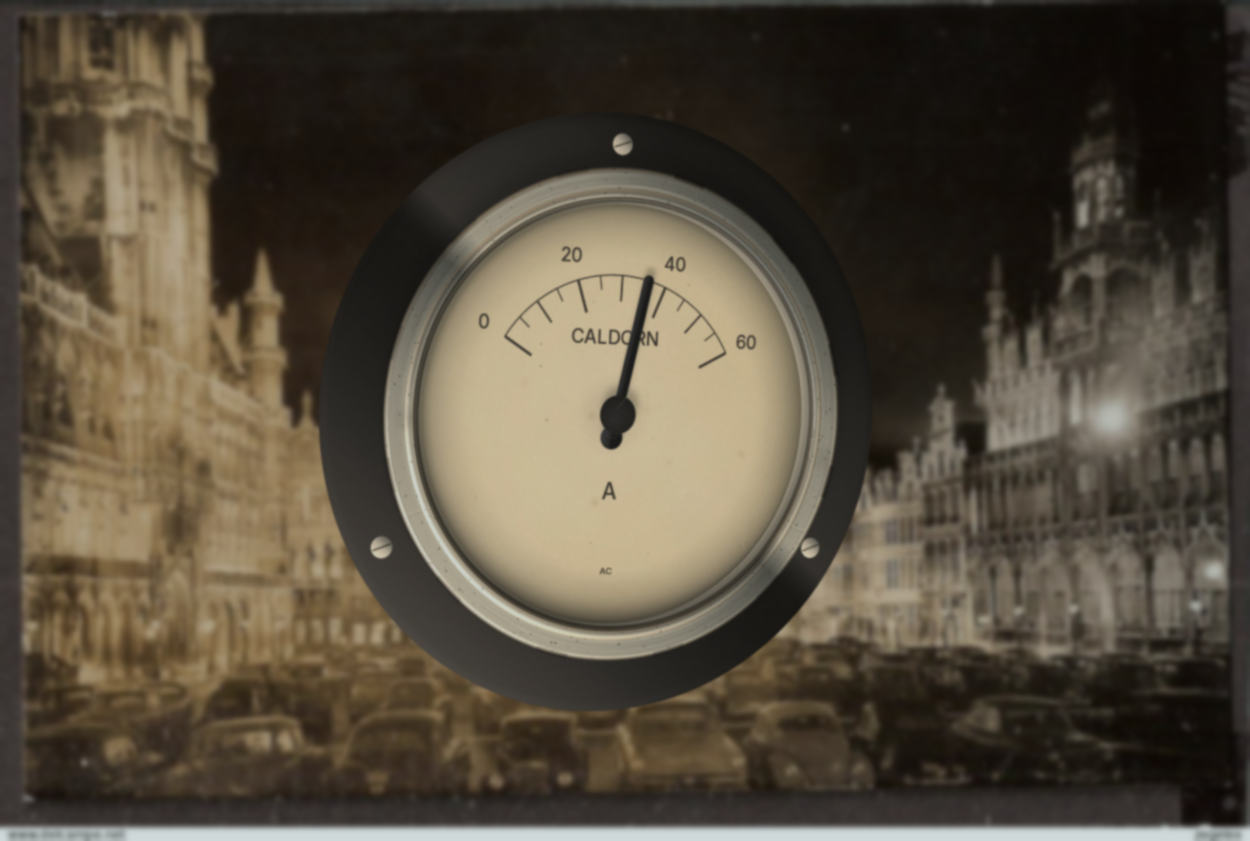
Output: 35 A
